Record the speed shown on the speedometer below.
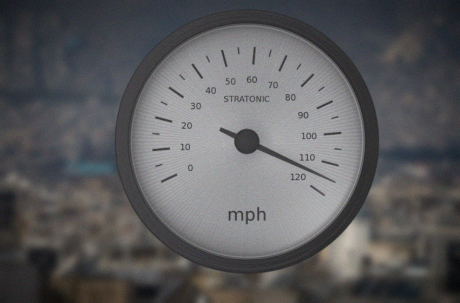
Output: 115 mph
